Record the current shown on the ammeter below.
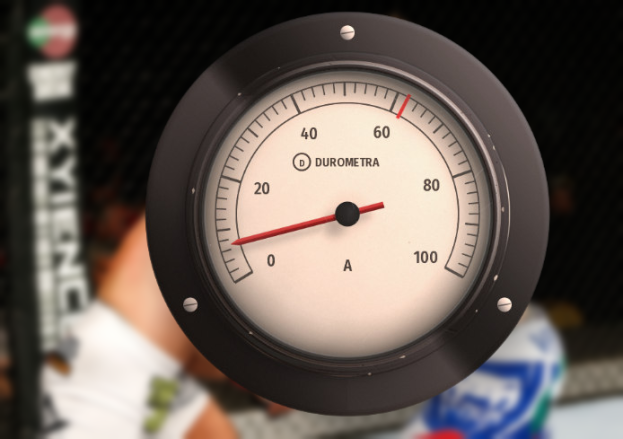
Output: 7 A
